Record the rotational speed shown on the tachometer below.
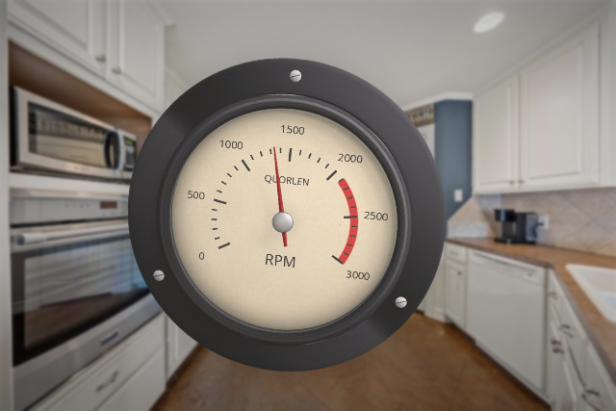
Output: 1350 rpm
